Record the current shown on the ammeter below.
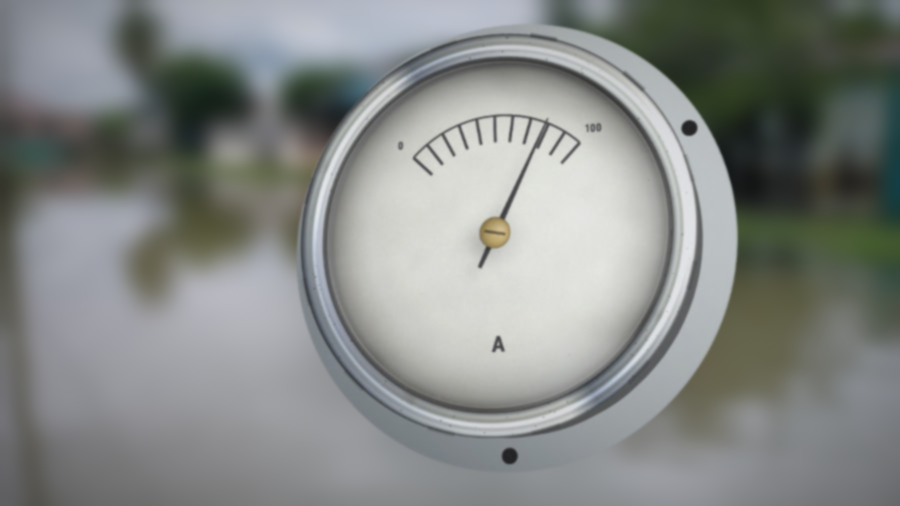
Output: 80 A
